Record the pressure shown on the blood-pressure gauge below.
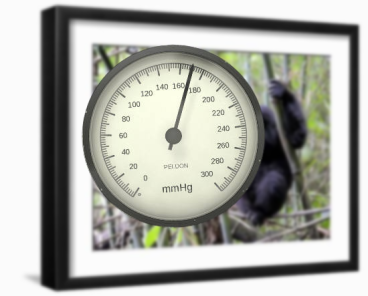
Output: 170 mmHg
